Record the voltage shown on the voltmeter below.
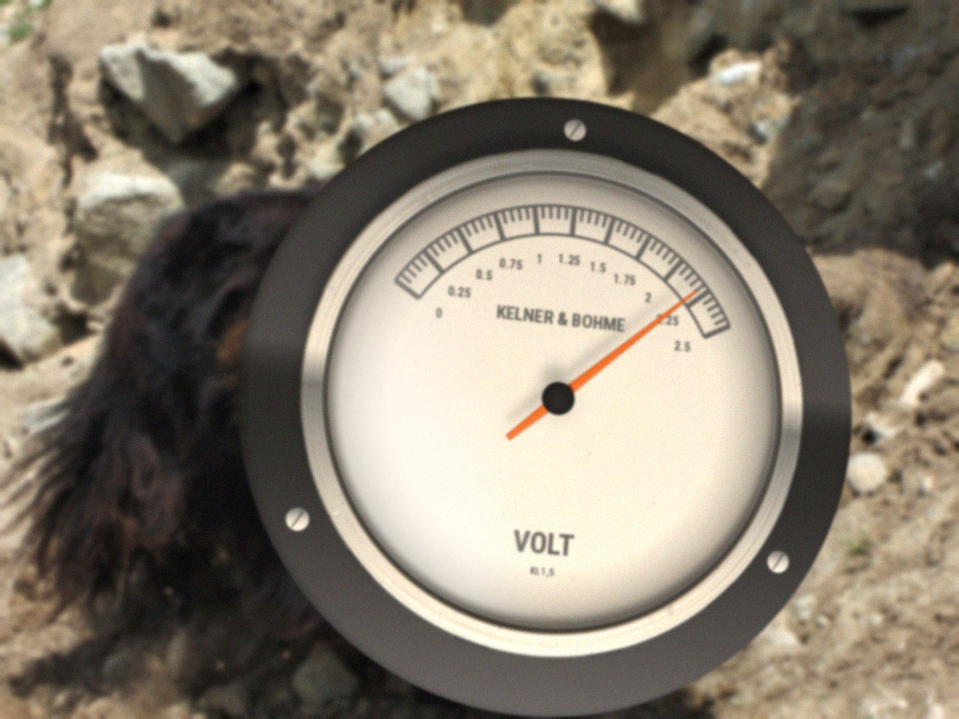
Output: 2.2 V
